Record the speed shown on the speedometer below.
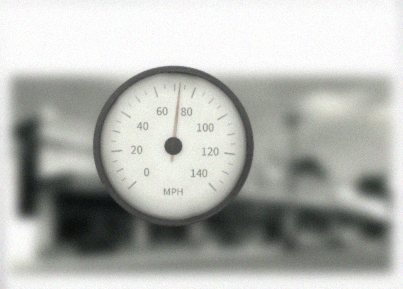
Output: 72.5 mph
